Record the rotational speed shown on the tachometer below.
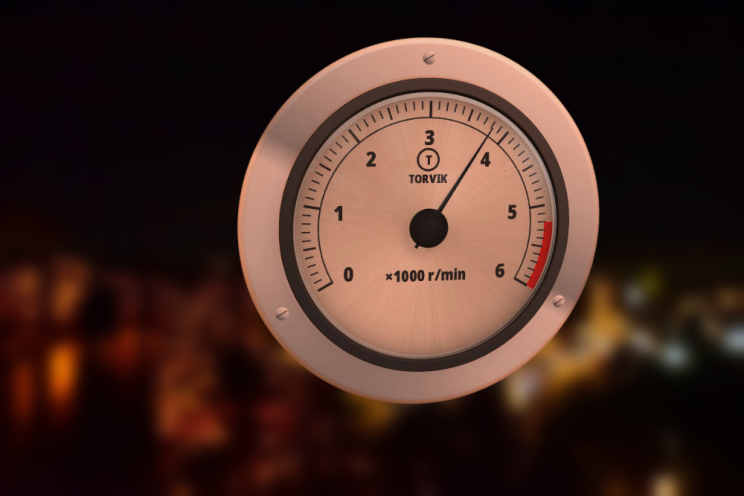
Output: 3800 rpm
